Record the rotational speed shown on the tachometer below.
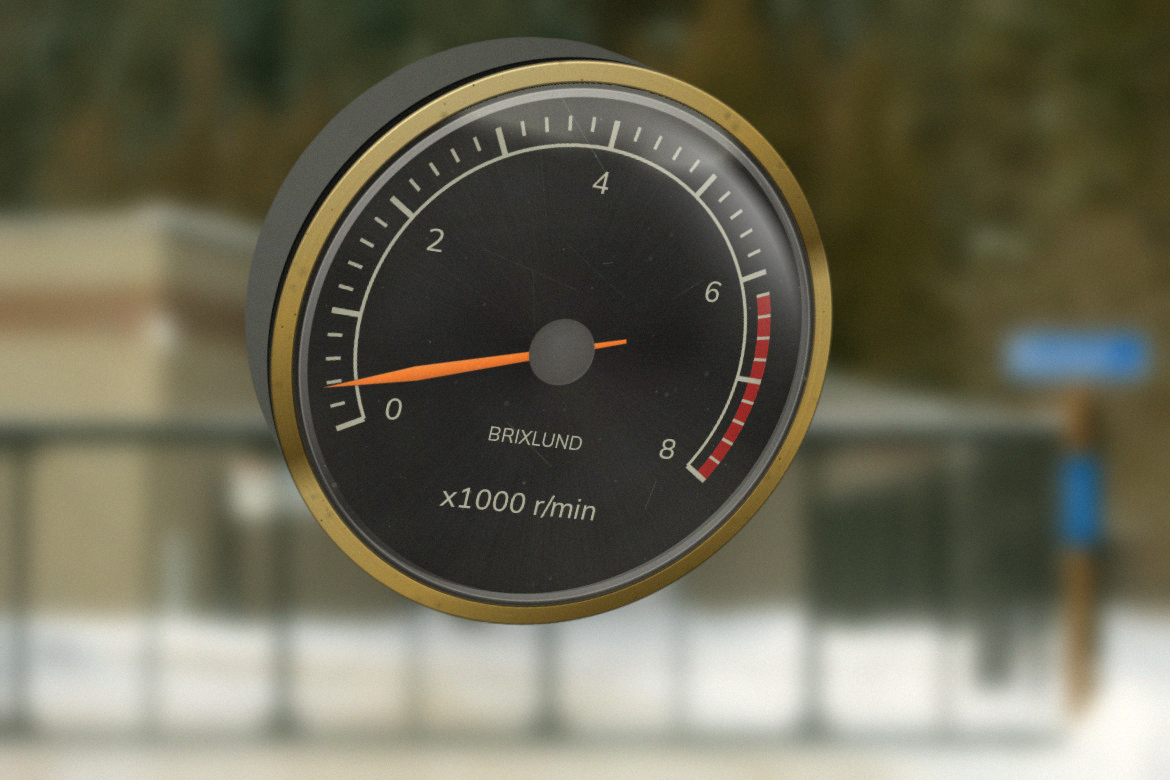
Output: 400 rpm
